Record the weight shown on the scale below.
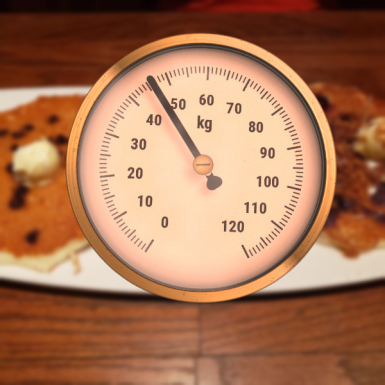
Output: 46 kg
